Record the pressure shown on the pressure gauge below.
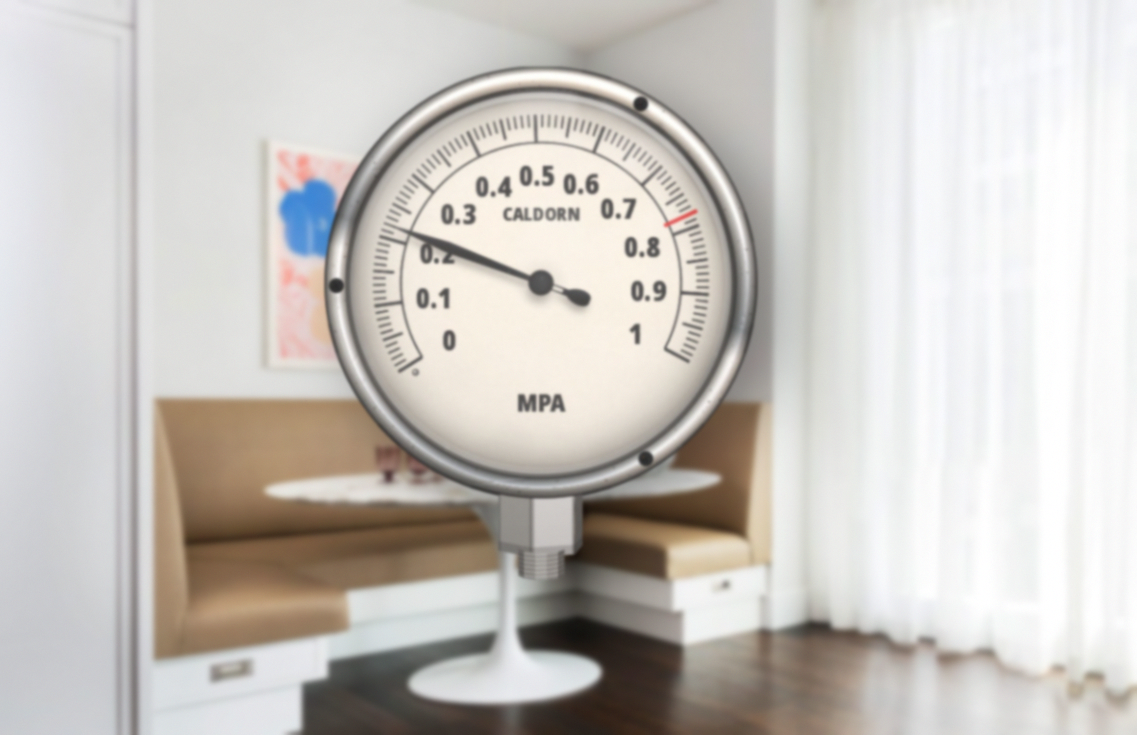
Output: 0.22 MPa
